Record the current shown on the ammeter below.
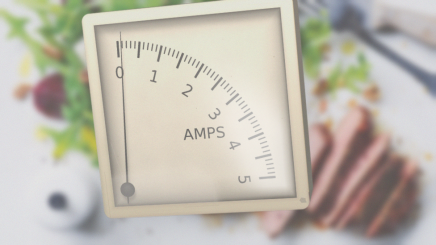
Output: 0.1 A
